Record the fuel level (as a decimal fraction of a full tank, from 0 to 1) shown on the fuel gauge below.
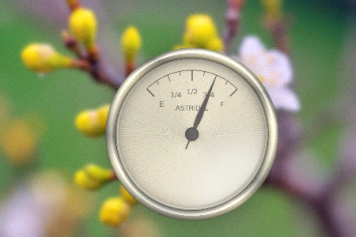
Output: 0.75
